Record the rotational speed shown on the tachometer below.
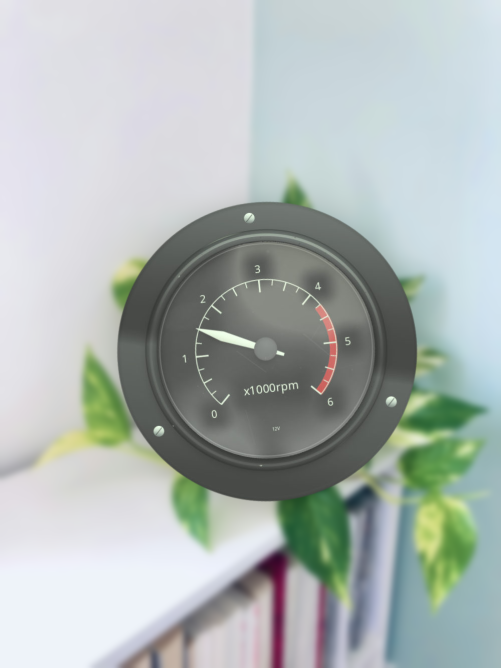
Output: 1500 rpm
